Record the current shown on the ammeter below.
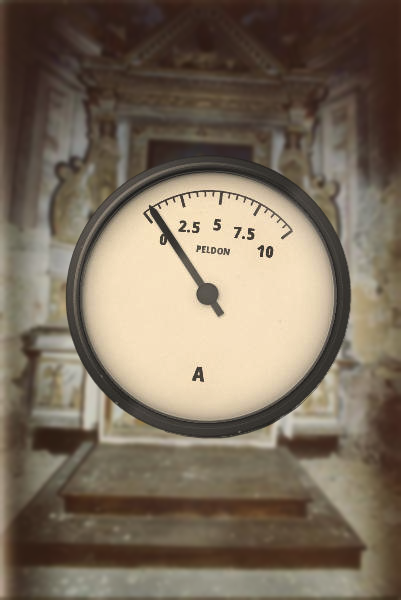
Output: 0.5 A
